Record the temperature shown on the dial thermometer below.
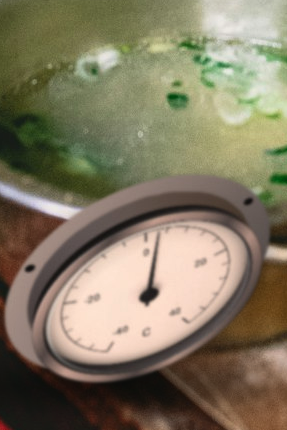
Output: 2 °C
